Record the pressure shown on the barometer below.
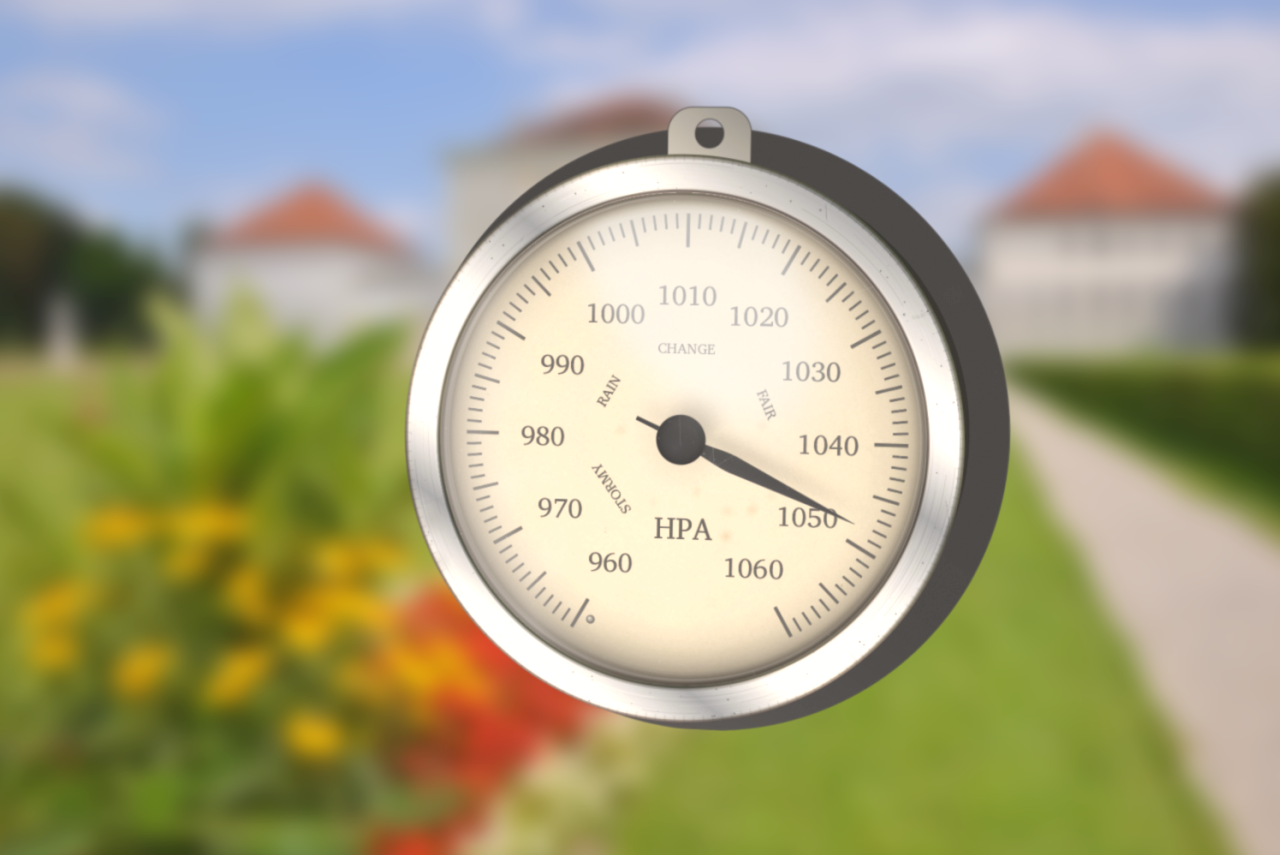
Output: 1048 hPa
